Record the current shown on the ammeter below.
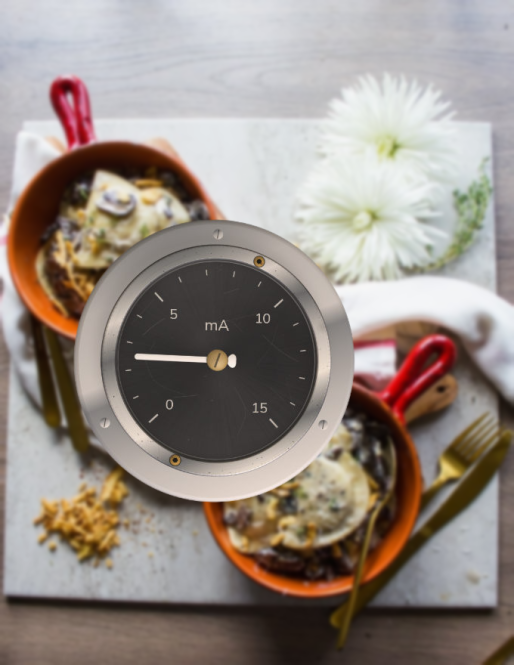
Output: 2.5 mA
